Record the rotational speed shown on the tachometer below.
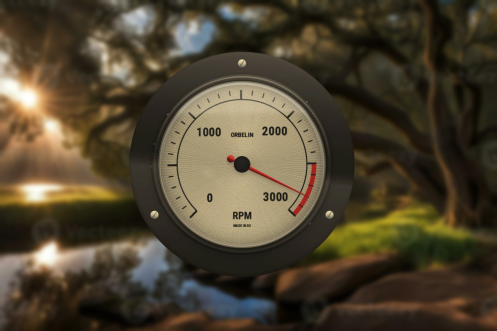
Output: 2800 rpm
